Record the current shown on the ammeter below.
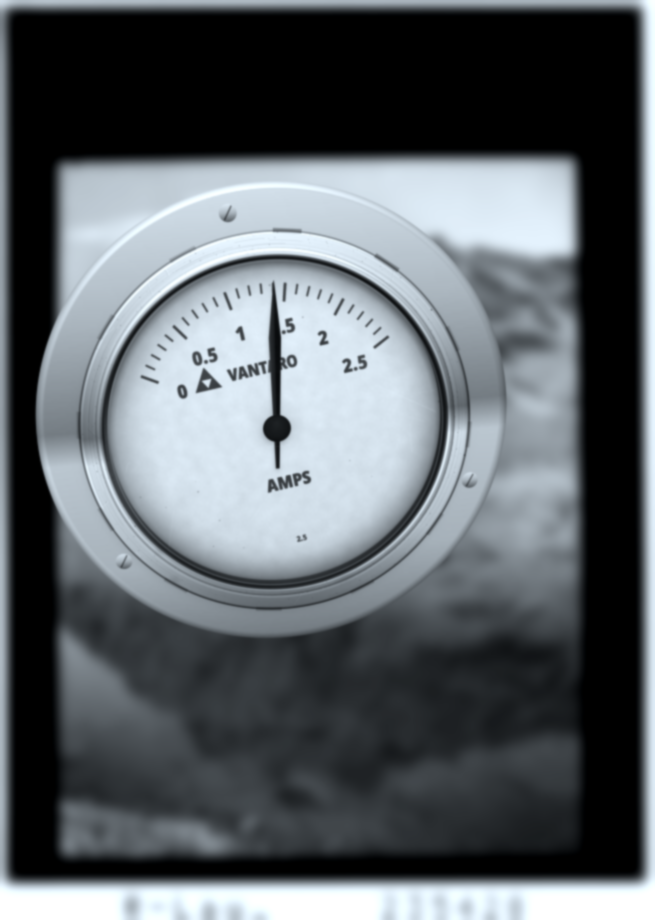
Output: 1.4 A
